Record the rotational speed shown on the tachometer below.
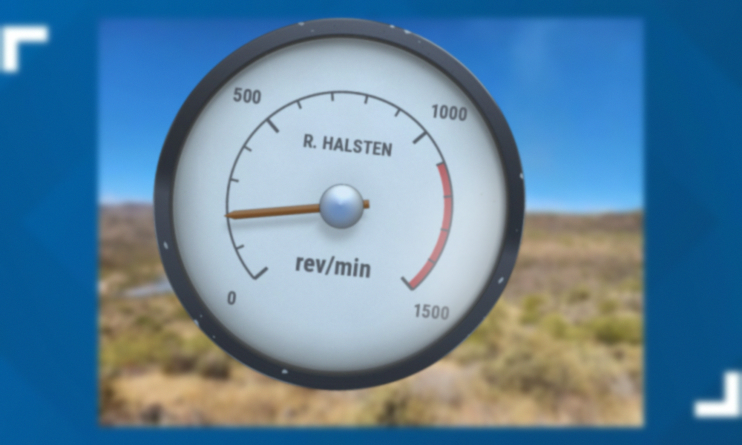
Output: 200 rpm
